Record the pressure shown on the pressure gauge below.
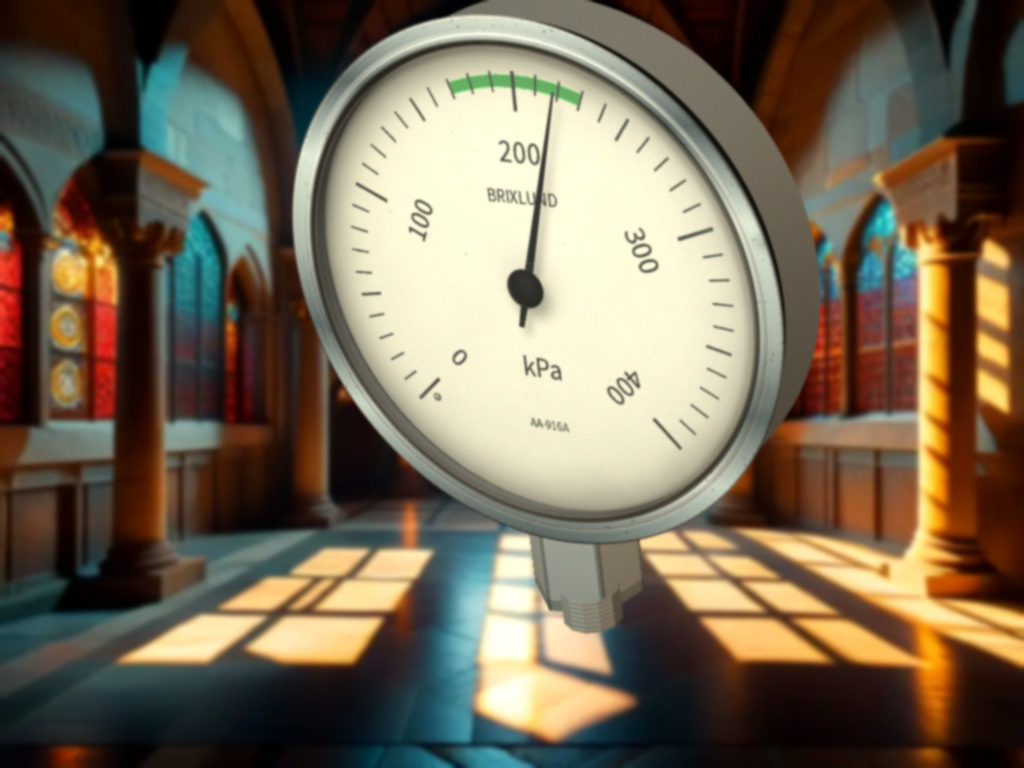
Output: 220 kPa
